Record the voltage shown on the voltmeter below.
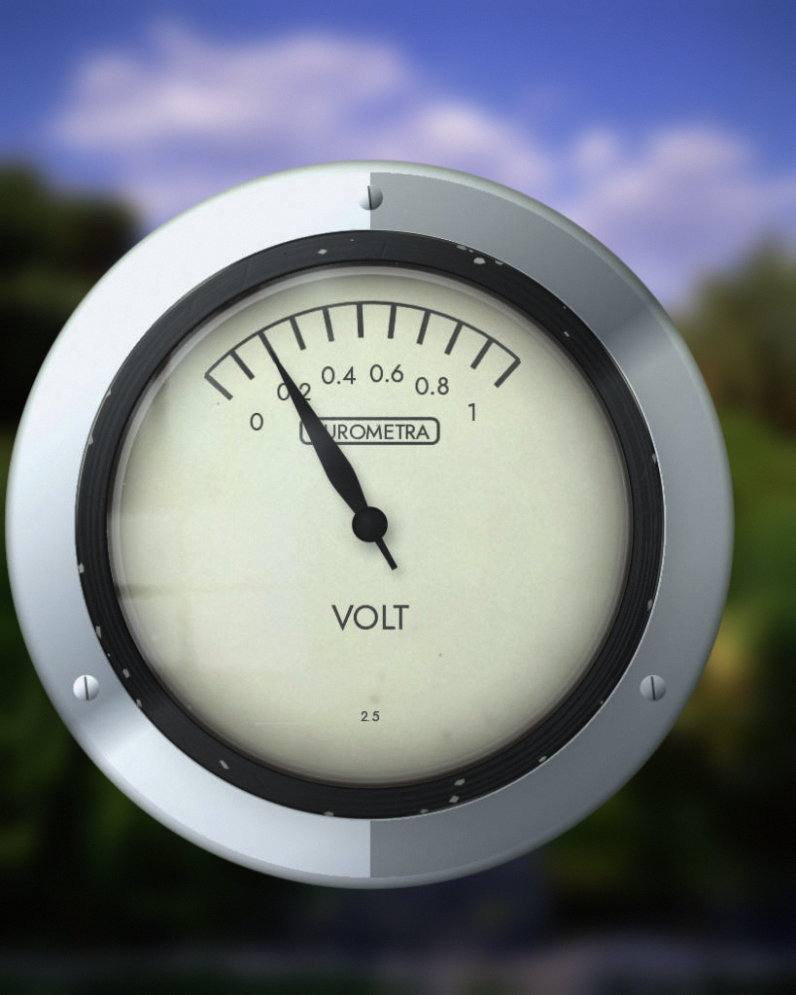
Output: 0.2 V
